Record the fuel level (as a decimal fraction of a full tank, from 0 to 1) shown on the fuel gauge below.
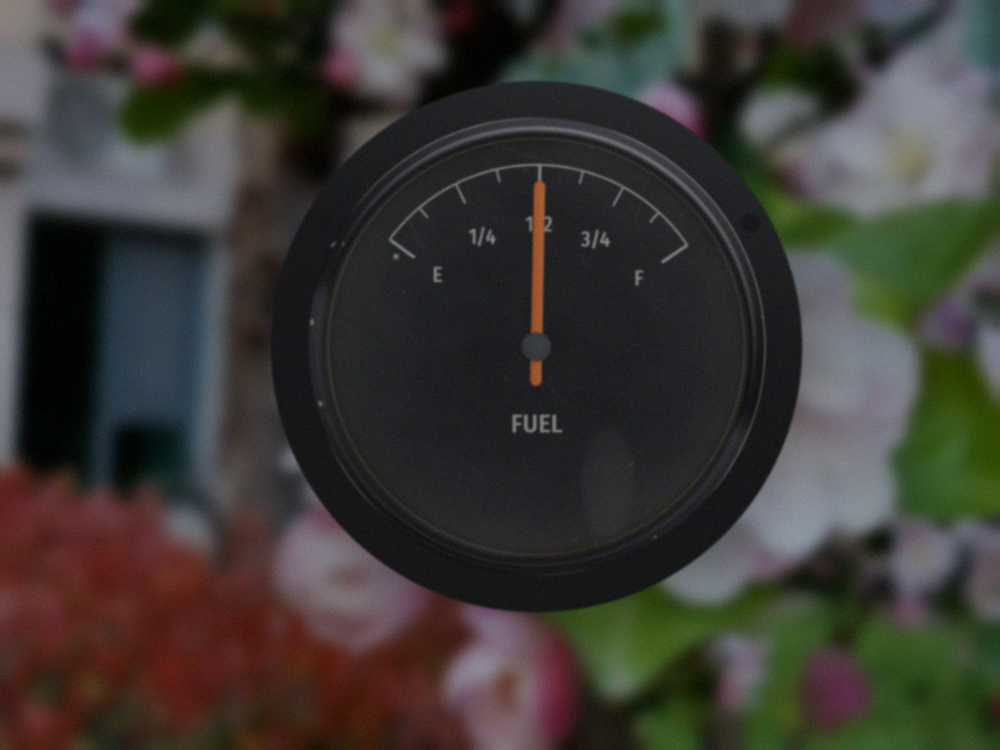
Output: 0.5
